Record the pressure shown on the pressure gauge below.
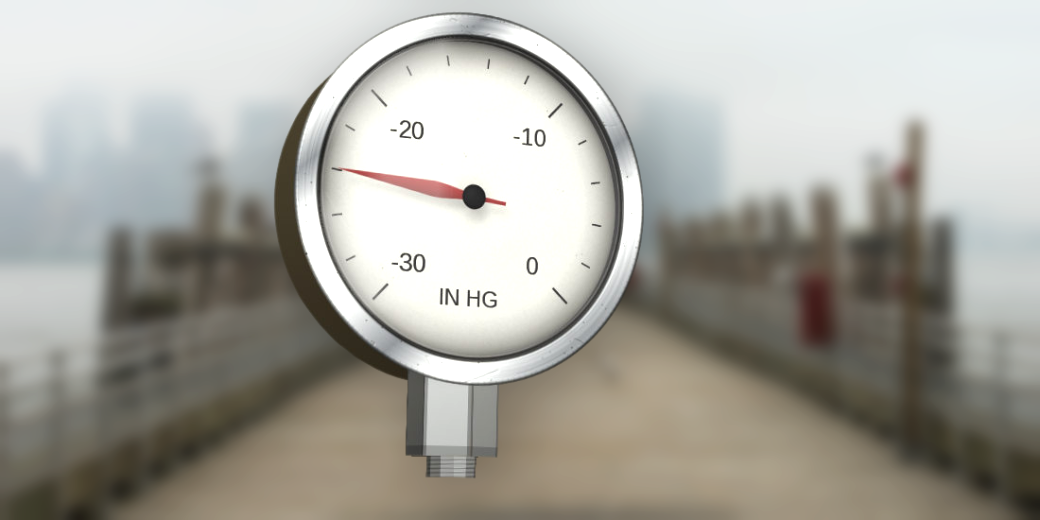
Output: -24 inHg
